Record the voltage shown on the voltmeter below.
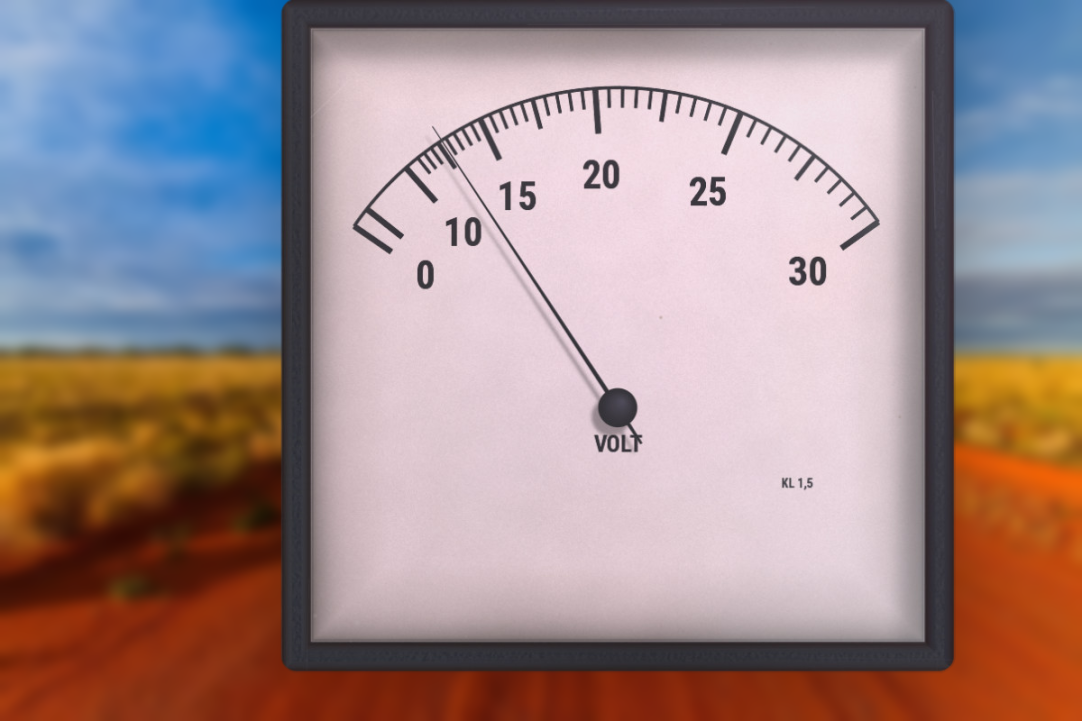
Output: 12.75 V
